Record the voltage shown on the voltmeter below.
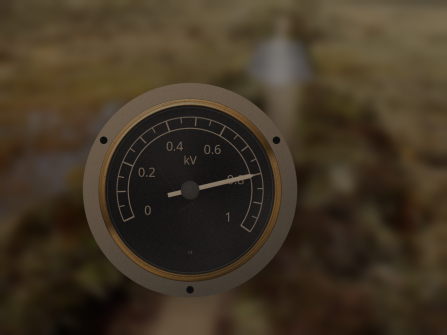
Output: 0.8 kV
